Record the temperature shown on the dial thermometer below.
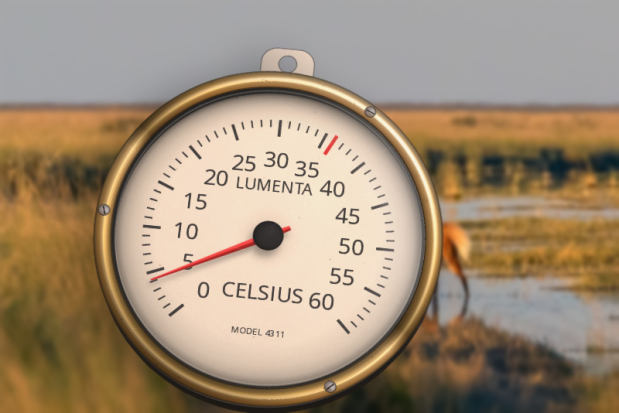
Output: 4 °C
